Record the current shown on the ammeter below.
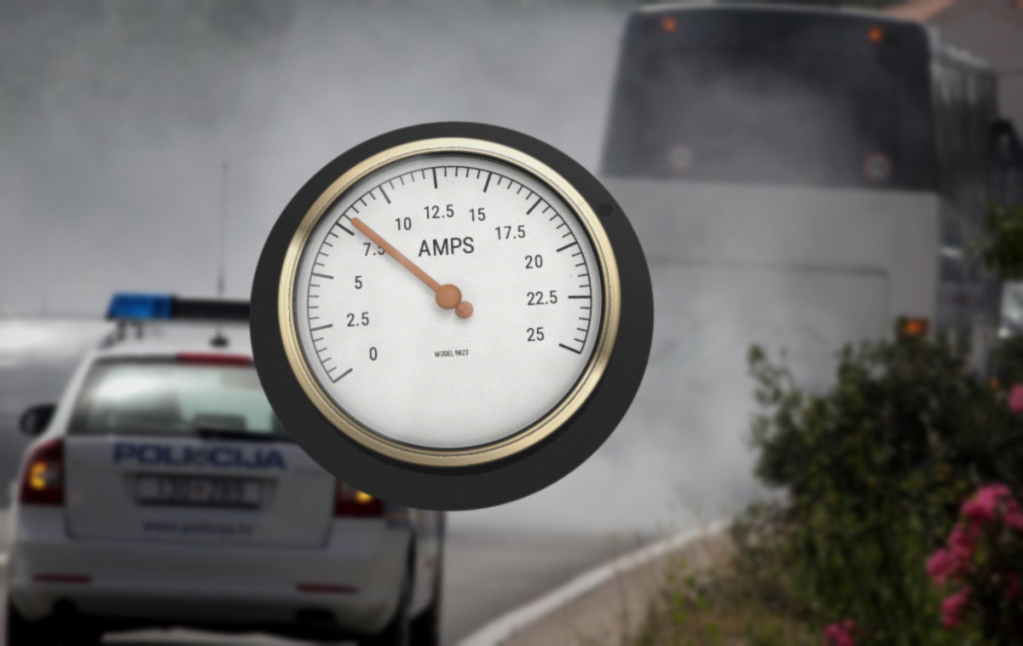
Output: 8 A
